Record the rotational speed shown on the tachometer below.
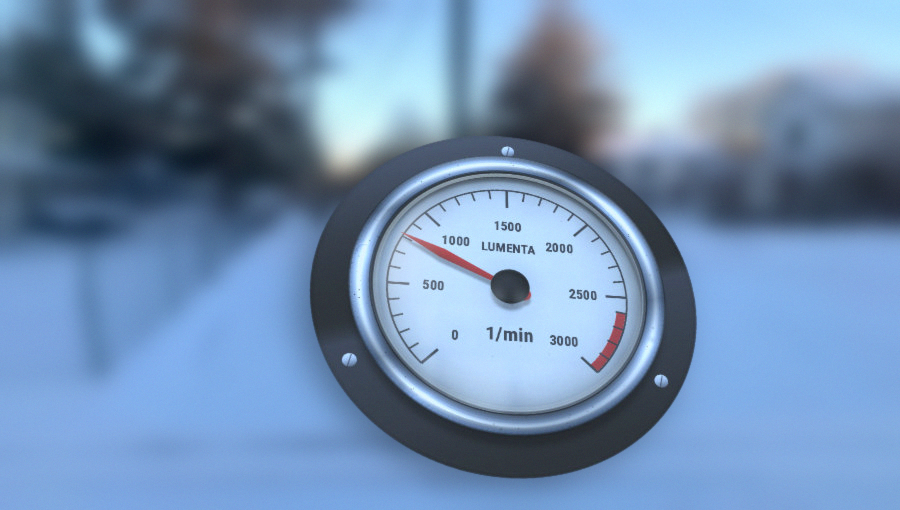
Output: 800 rpm
